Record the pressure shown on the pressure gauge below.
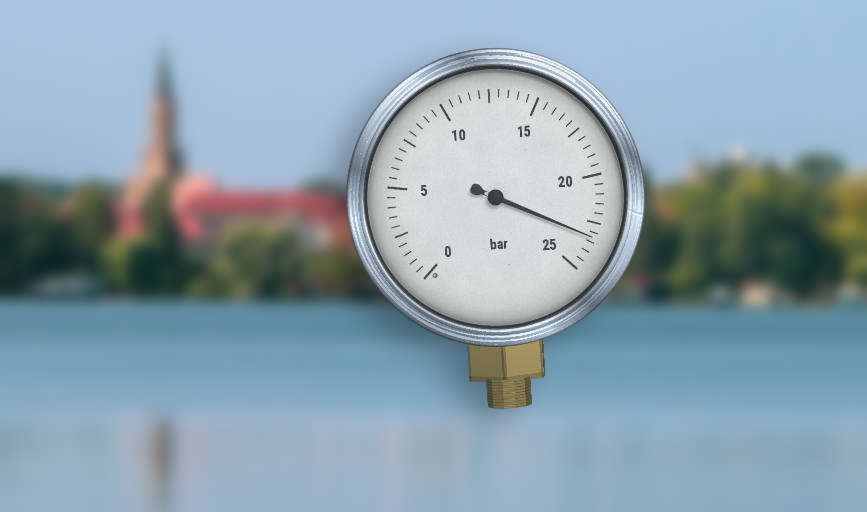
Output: 23.25 bar
